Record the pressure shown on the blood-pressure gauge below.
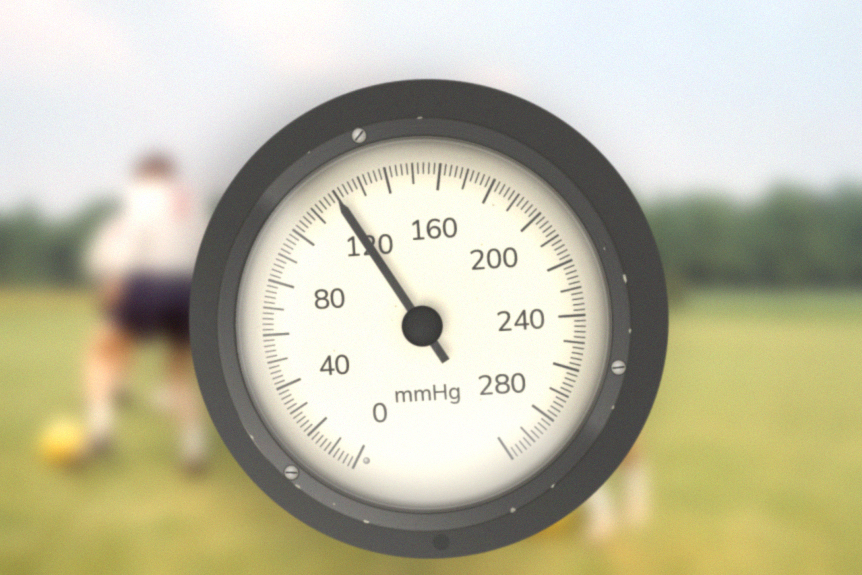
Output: 120 mmHg
